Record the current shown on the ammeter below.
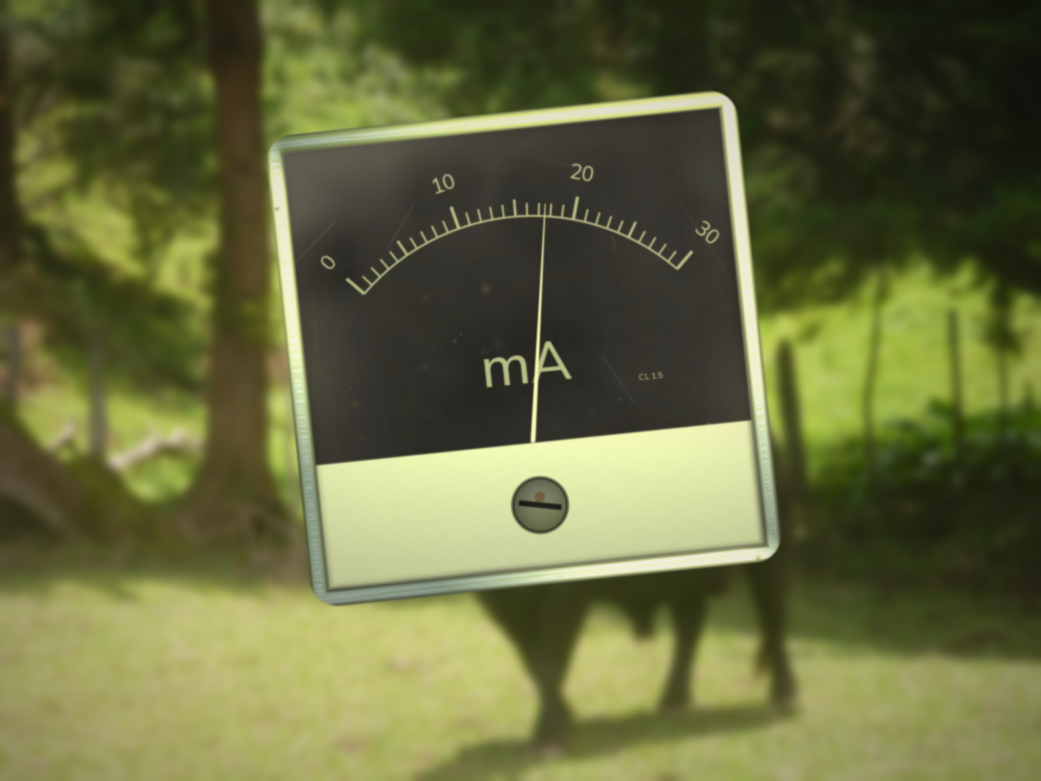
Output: 17.5 mA
